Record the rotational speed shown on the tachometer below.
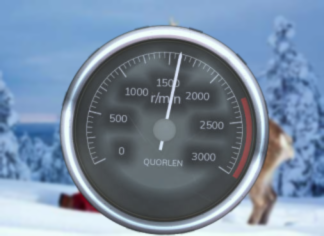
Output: 1600 rpm
